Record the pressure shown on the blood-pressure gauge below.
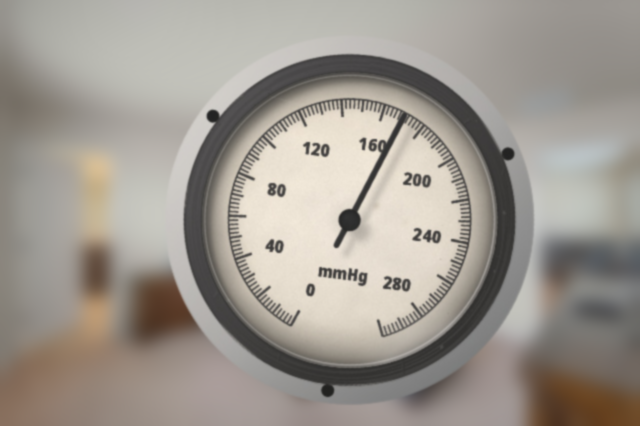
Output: 170 mmHg
